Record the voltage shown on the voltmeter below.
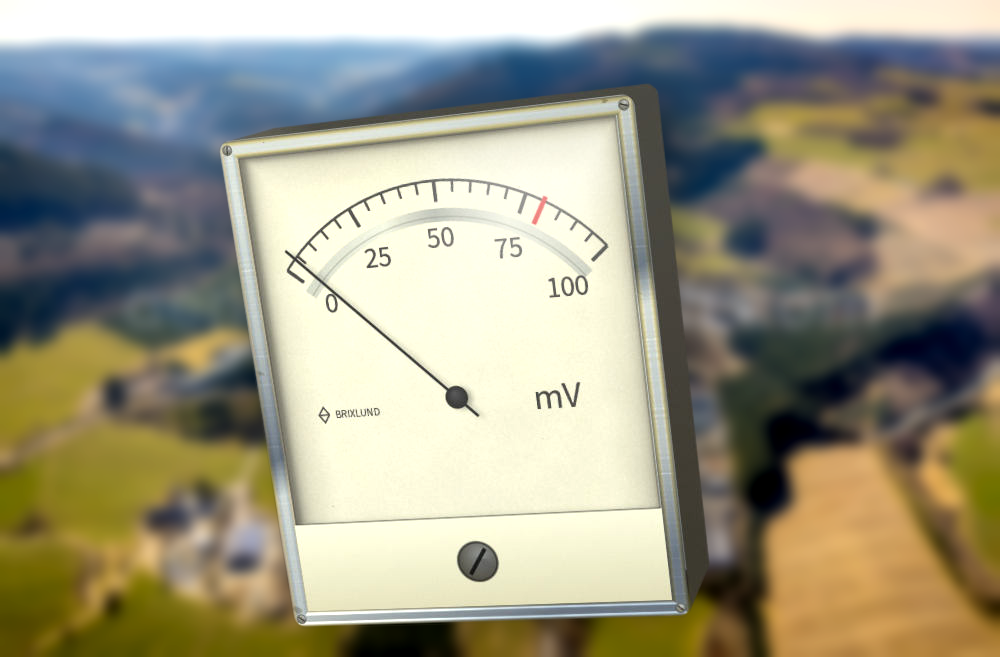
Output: 5 mV
